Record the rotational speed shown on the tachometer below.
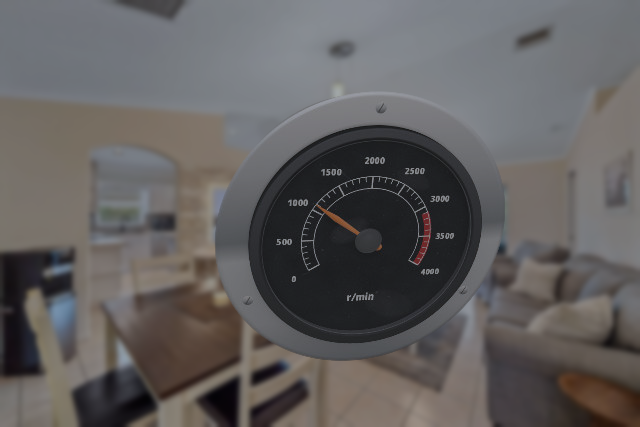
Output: 1100 rpm
